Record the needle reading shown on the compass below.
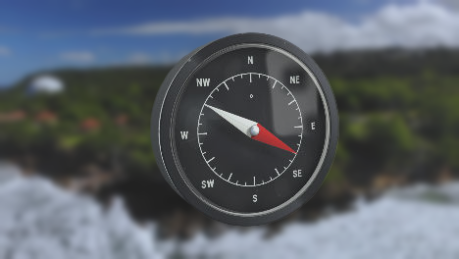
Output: 120 °
